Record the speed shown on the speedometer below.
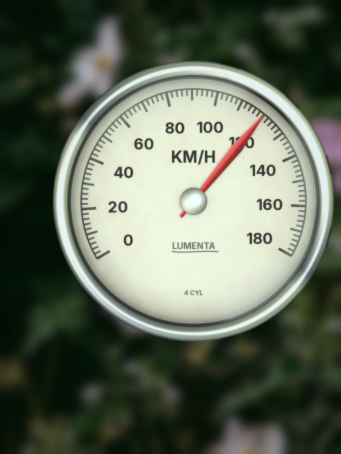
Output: 120 km/h
